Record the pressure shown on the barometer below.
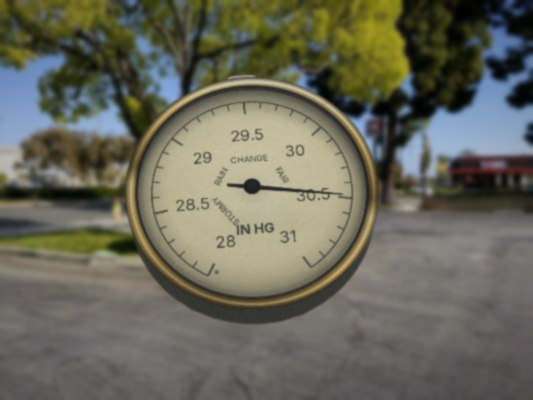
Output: 30.5 inHg
